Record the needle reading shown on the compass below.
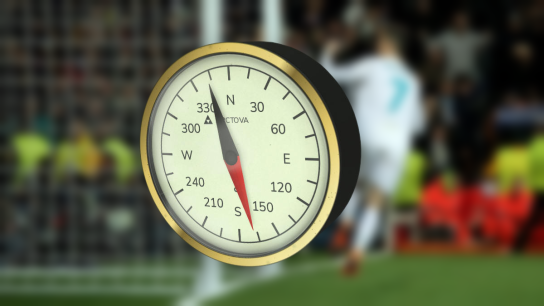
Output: 165 °
